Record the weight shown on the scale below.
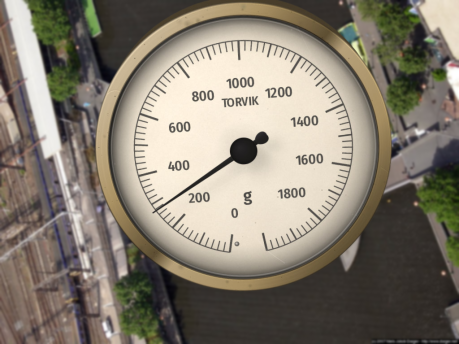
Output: 280 g
